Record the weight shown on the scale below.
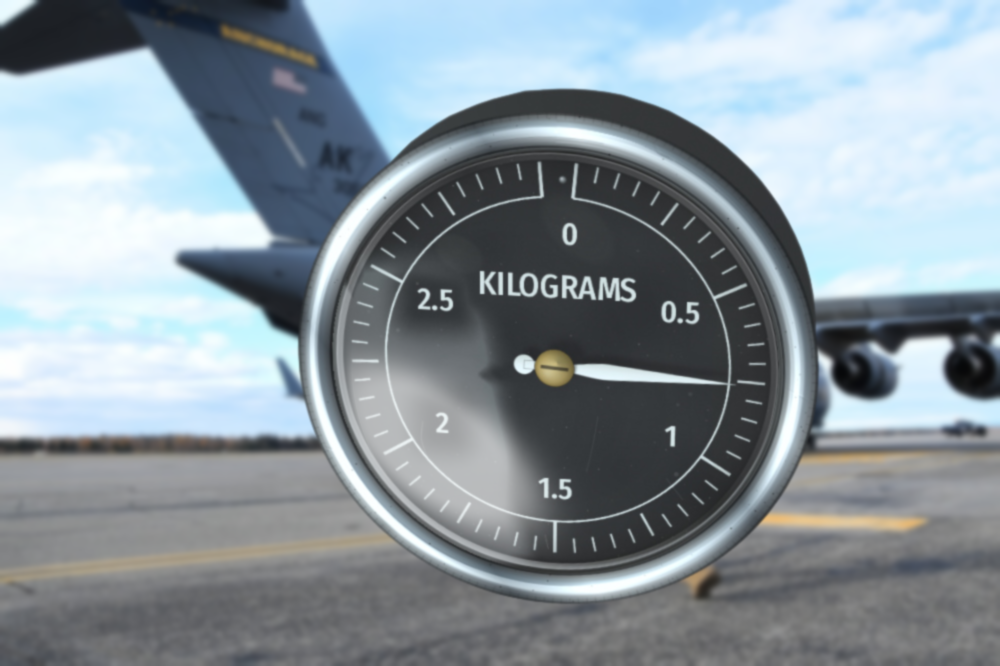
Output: 0.75 kg
